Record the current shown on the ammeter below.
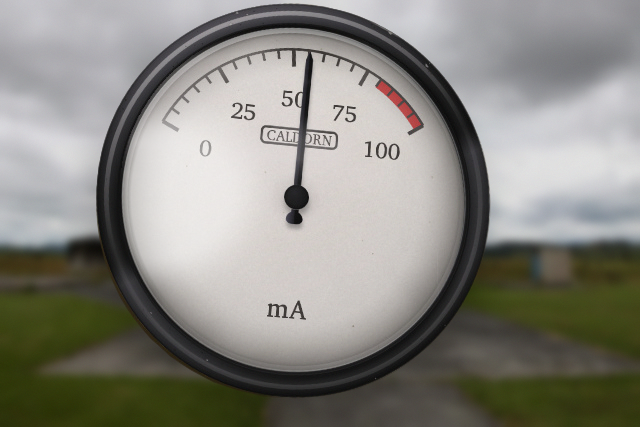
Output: 55 mA
